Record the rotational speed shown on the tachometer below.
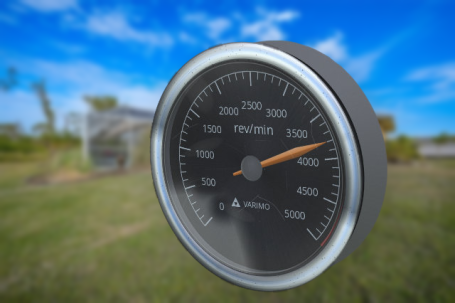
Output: 3800 rpm
